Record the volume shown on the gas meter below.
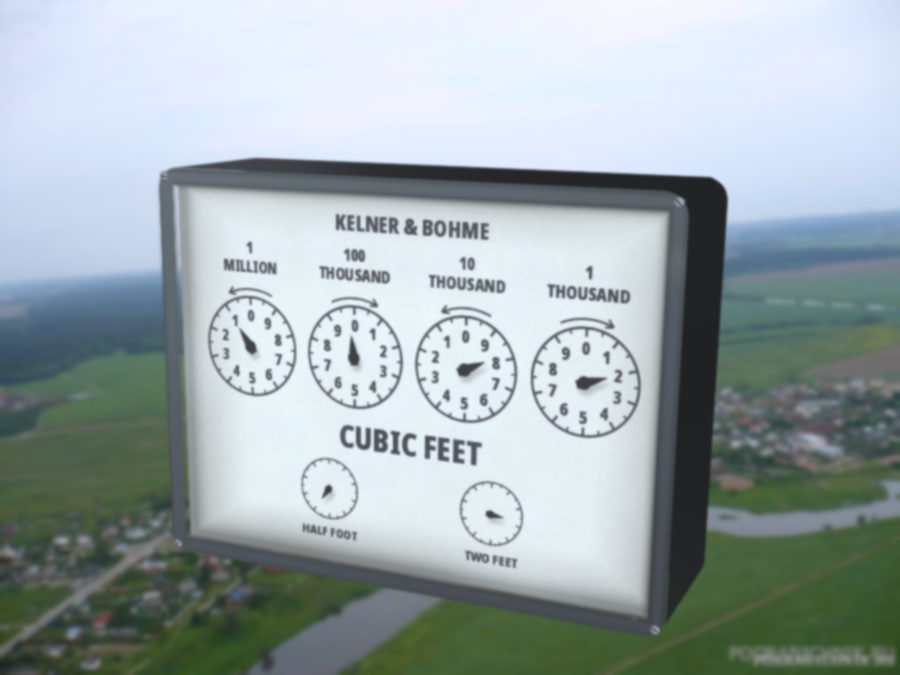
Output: 98200 ft³
